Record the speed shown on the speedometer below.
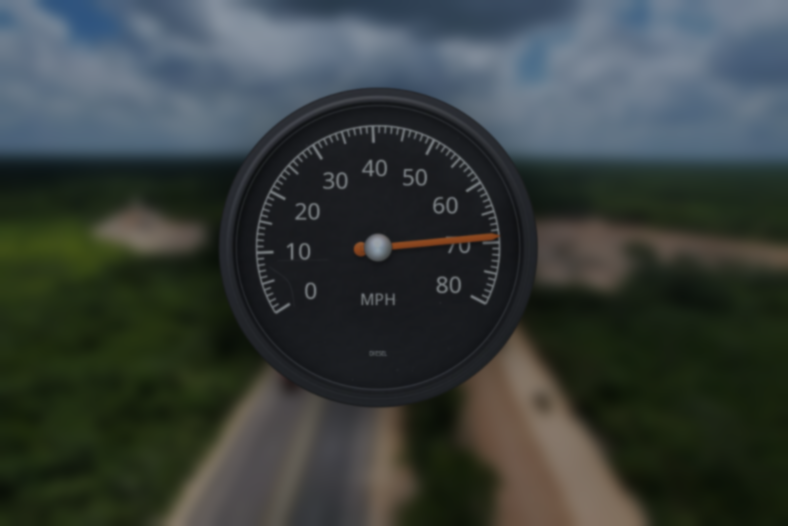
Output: 69 mph
